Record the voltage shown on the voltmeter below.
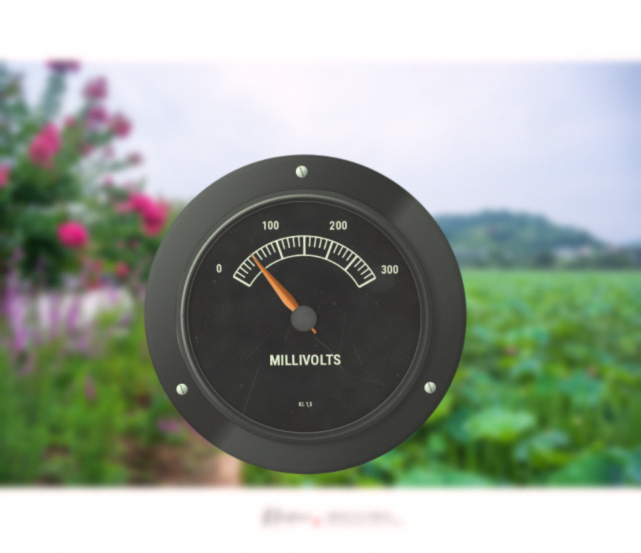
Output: 50 mV
